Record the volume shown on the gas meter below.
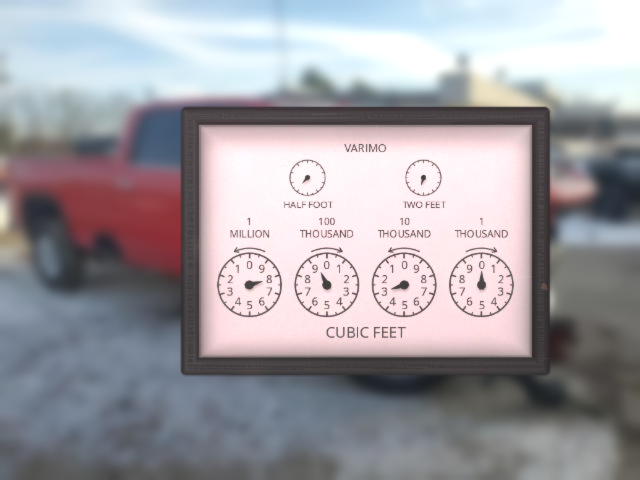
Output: 793000 ft³
